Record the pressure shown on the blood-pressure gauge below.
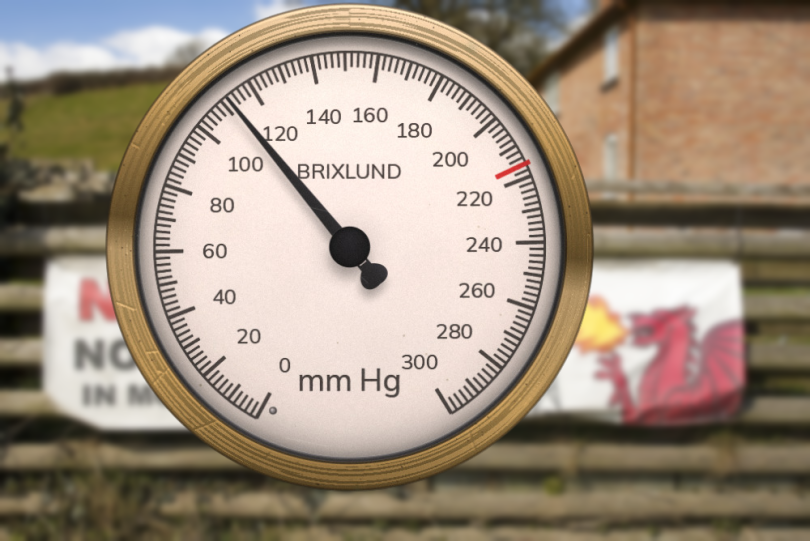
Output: 112 mmHg
